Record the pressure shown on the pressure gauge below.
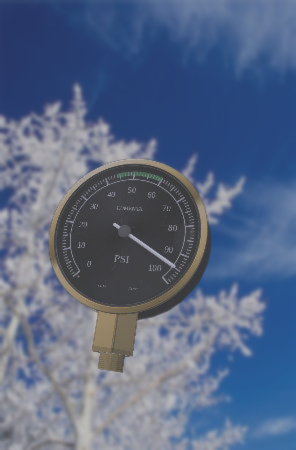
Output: 95 psi
